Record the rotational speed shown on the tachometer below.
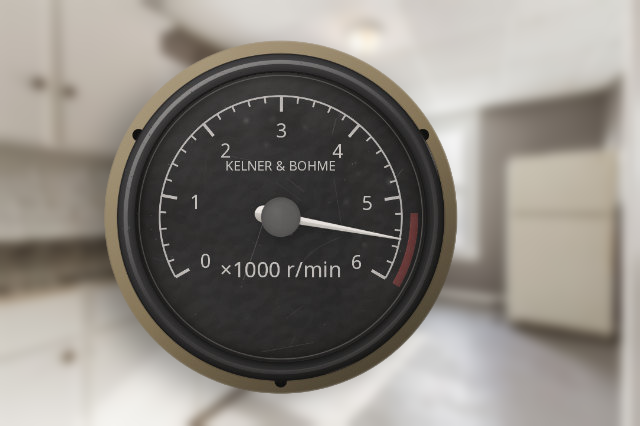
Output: 5500 rpm
